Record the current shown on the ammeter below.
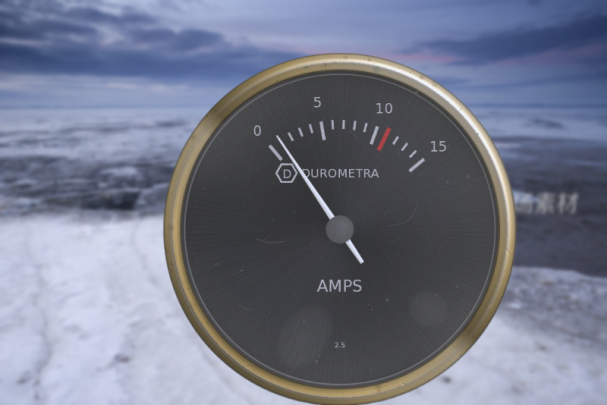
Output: 1 A
